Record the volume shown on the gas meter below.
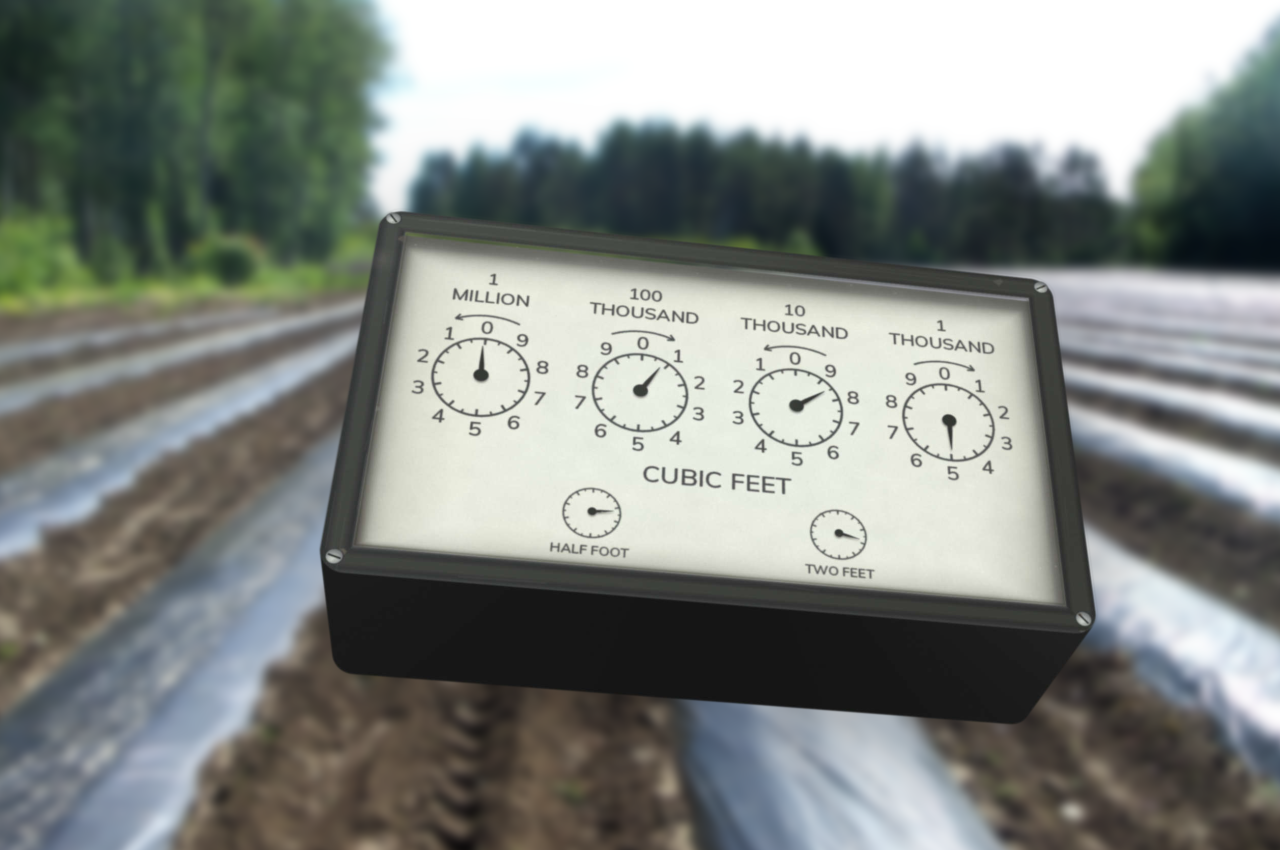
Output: 8500 ft³
